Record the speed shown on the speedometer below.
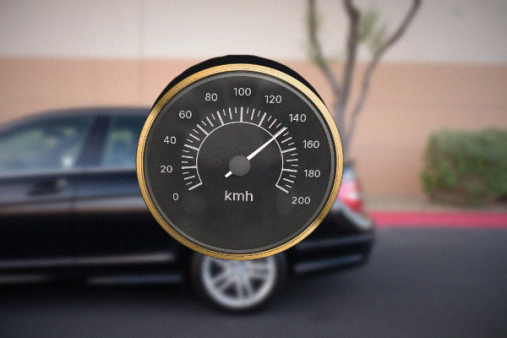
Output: 140 km/h
